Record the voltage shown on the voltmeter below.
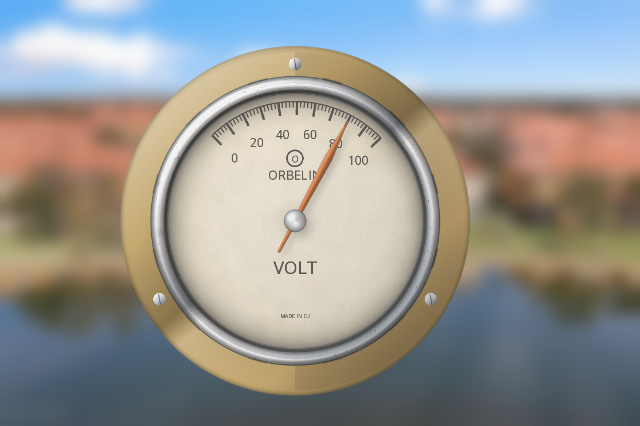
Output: 80 V
